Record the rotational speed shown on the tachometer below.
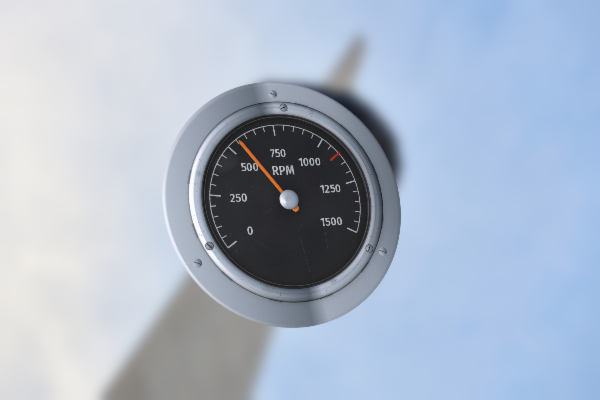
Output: 550 rpm
